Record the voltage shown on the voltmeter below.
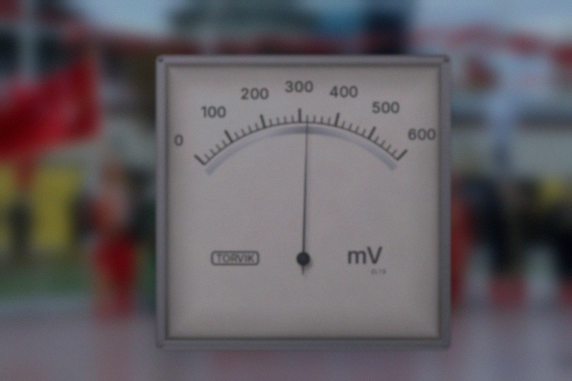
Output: 320 mV
